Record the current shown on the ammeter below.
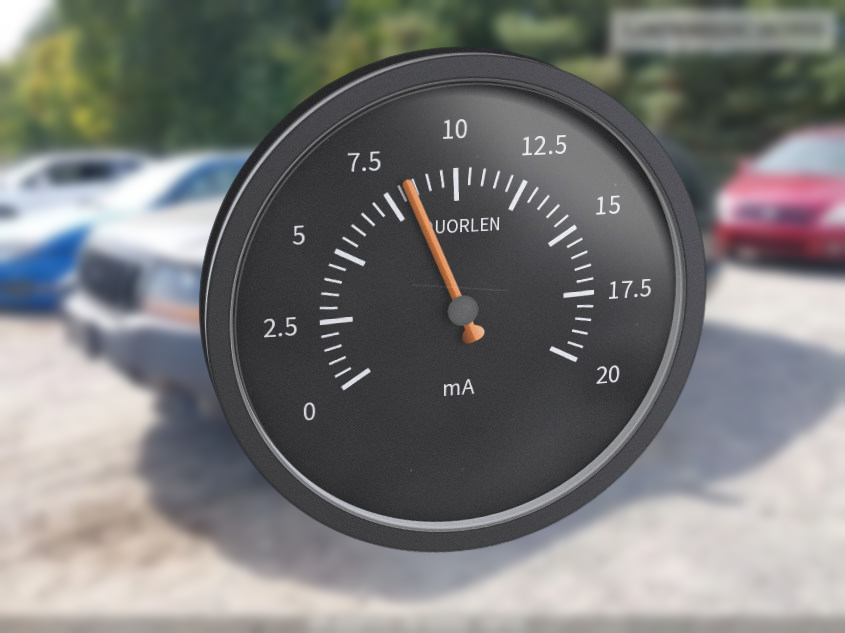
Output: 8.25 mA
